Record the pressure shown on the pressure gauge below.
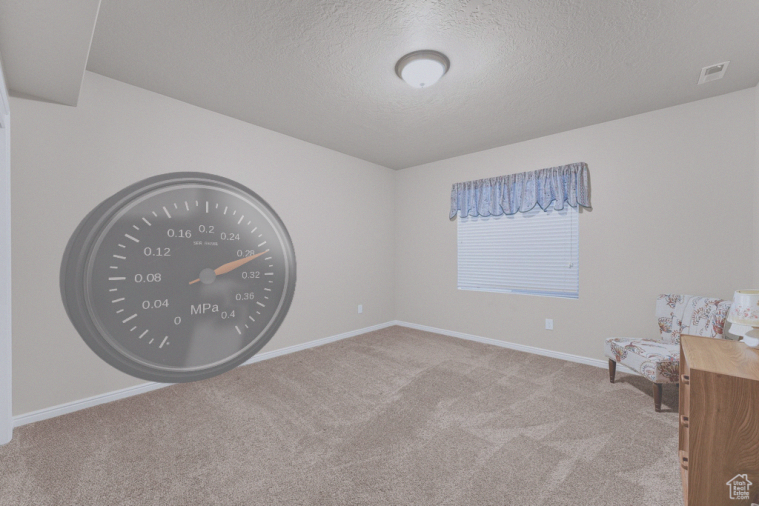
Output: 0.29 MPa
